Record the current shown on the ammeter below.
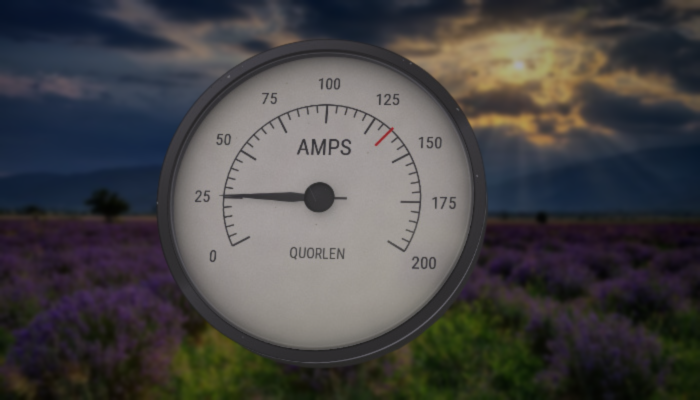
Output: 25 A
